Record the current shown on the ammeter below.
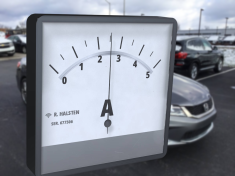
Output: 2.5 A
